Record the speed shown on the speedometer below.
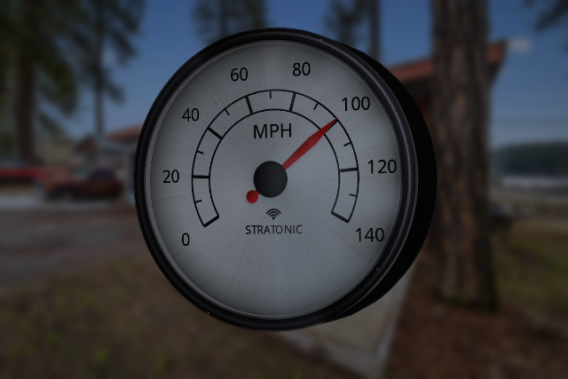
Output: 100 mph
